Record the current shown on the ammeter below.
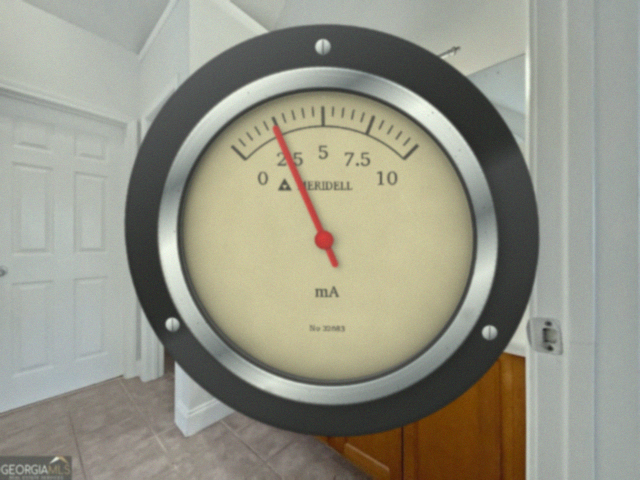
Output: 2.5 mA
